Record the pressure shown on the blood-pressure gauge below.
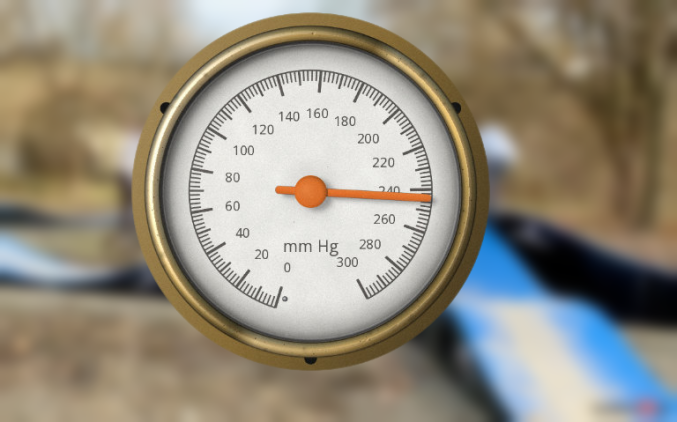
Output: 244 mmHg
